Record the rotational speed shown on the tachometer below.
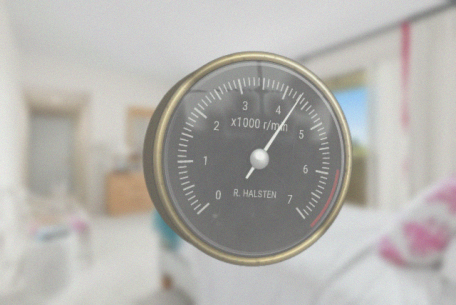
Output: 4300 rpm
